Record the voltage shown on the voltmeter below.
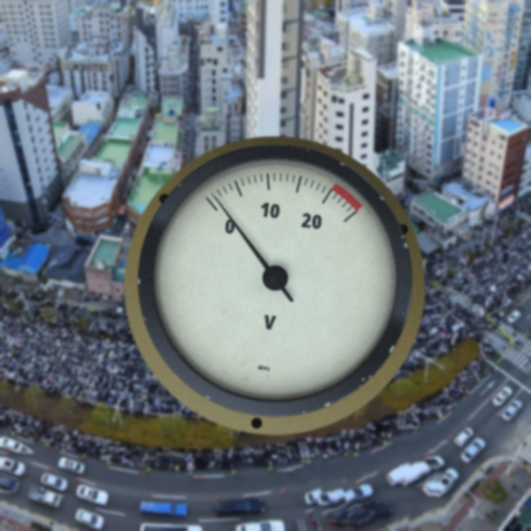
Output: 1 V
